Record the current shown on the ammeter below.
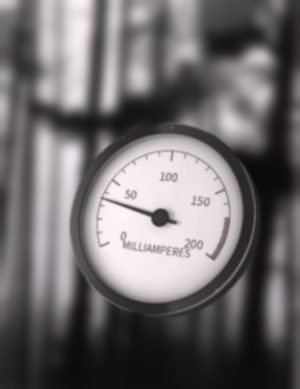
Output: 35 mA
